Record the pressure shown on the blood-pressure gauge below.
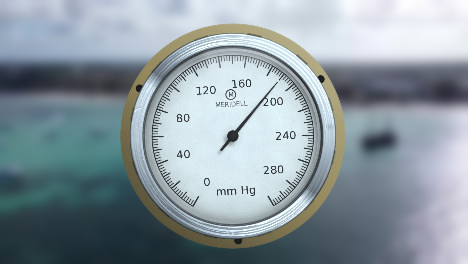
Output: 190 mmHg
